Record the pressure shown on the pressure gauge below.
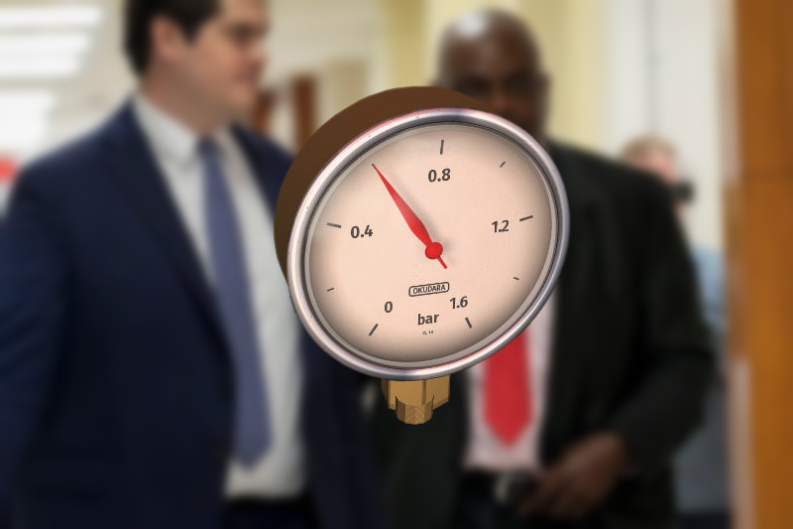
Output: 0.6 bar
